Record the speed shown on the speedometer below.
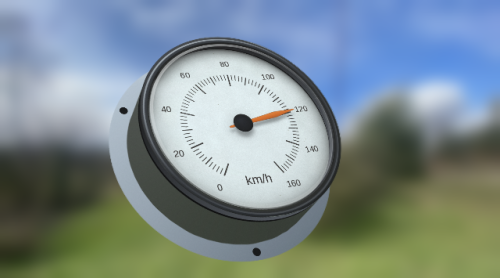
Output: 120 km/h
